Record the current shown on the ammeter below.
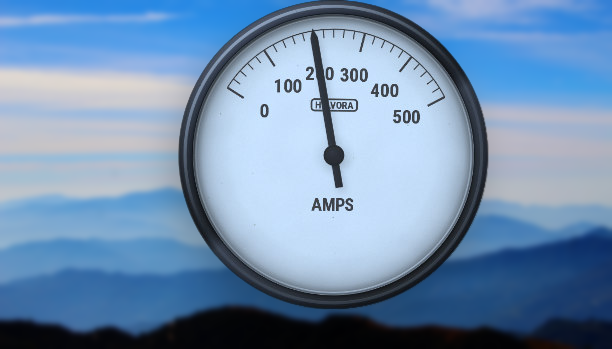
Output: 200 A
